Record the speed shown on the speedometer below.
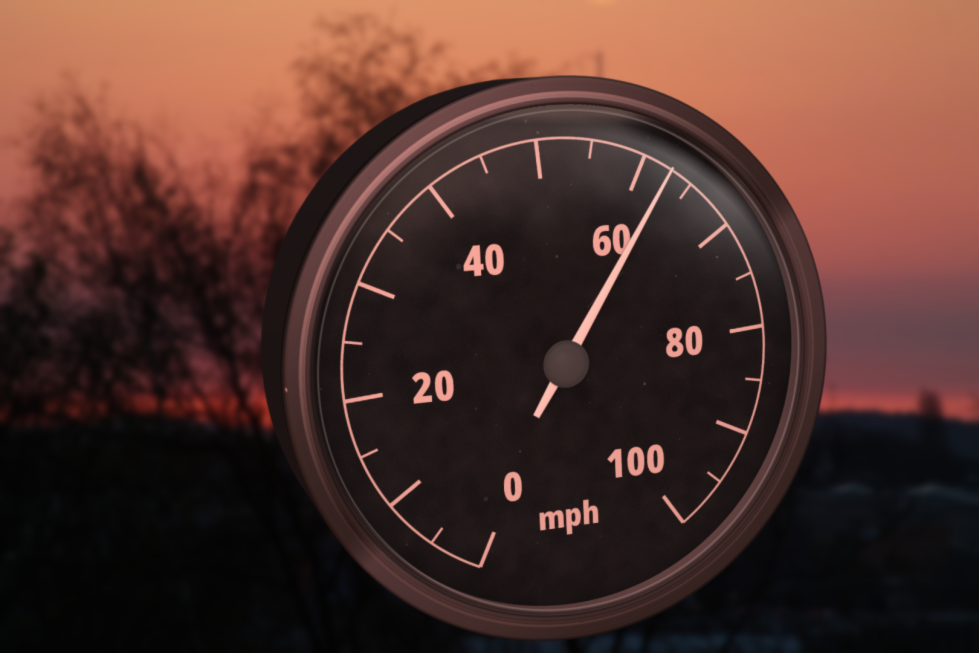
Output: 62.5 mph
